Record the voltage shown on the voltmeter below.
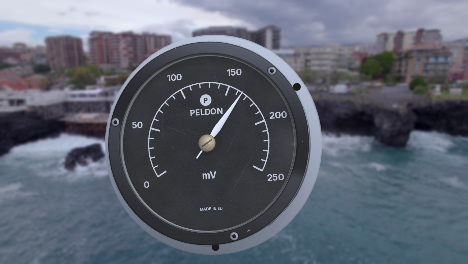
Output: 165 mV
